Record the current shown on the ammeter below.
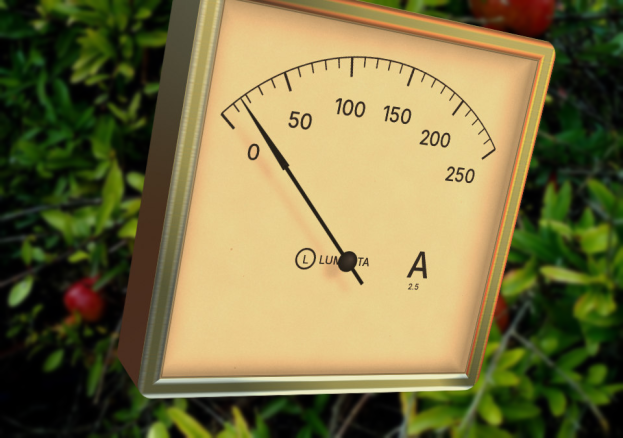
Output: 15 A
